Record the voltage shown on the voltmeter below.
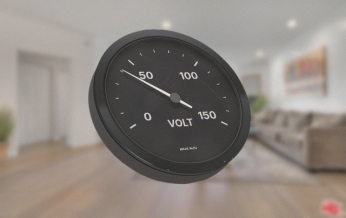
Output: 40 V
